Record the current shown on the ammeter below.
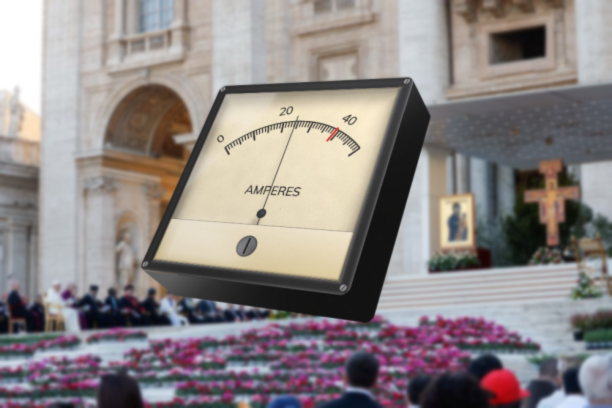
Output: 25 A
